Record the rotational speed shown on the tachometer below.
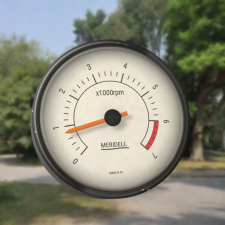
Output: 800 rpm
